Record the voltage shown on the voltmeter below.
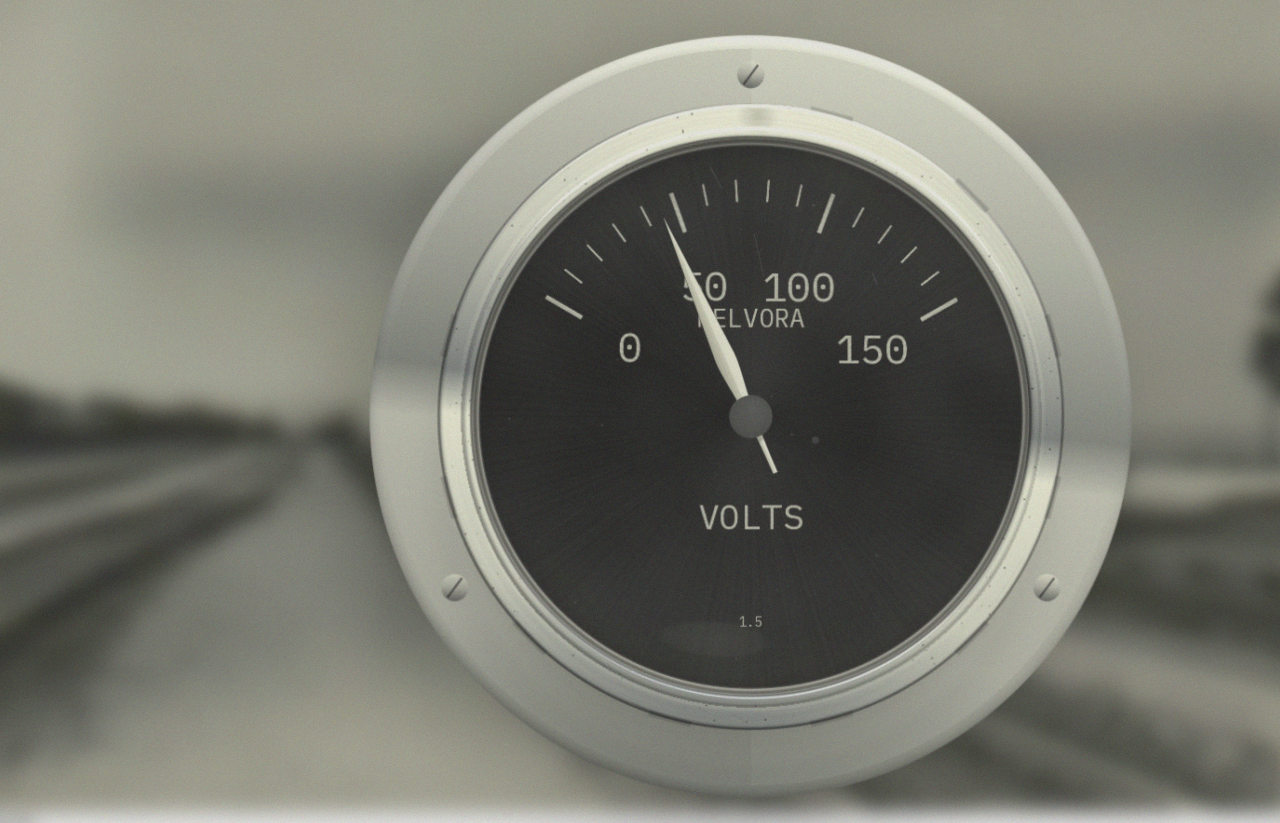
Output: 45 V
